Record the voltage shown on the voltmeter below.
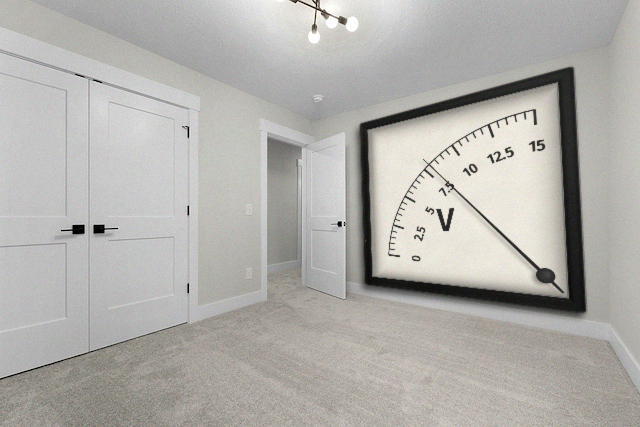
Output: 8 V
